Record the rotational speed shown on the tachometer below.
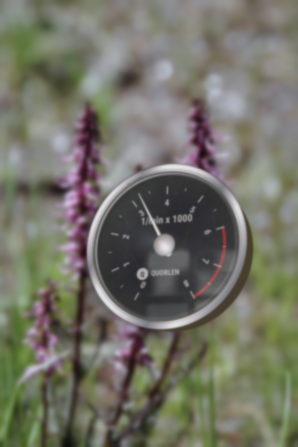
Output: 3250 rpm
